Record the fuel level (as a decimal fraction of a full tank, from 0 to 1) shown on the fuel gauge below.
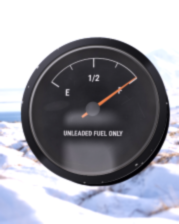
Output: 1
